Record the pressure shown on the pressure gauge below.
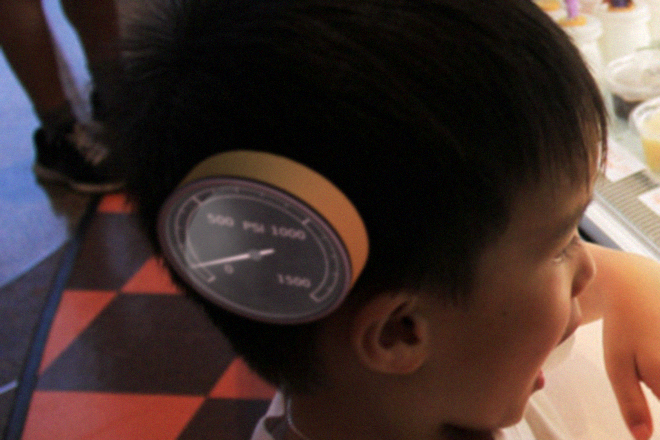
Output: 100 psi
